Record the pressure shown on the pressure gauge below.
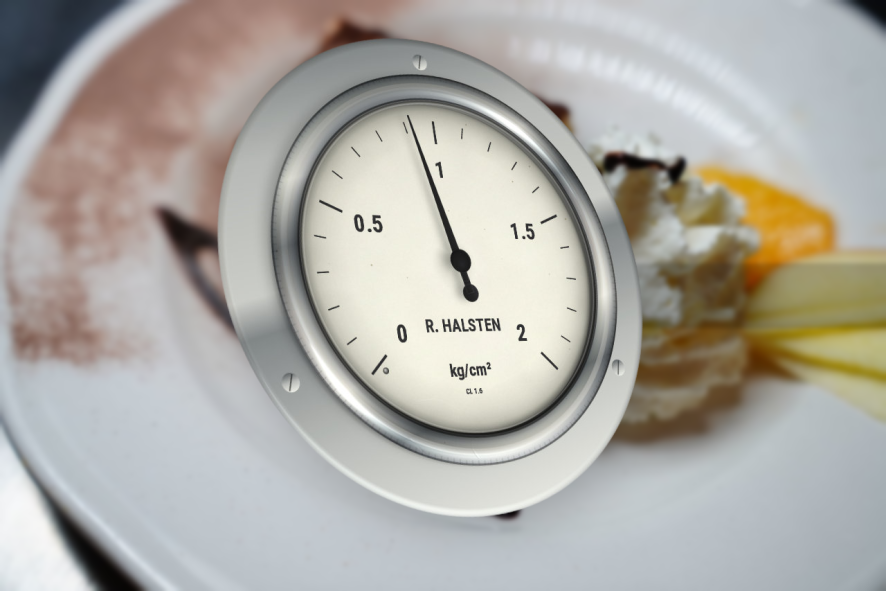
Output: 0.9 kg/cm²
